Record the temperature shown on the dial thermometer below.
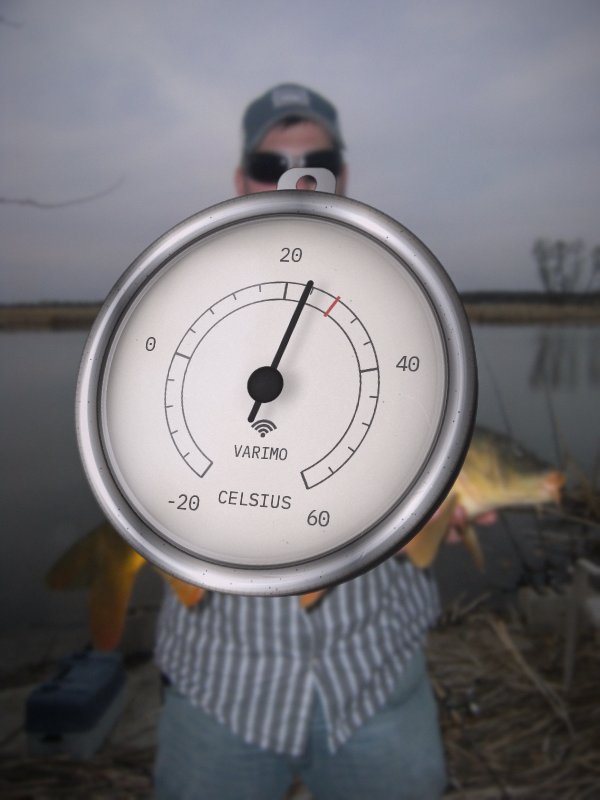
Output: 24 °C
